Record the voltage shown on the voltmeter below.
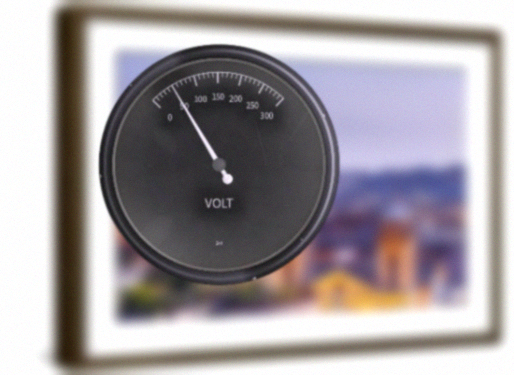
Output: 50 V
